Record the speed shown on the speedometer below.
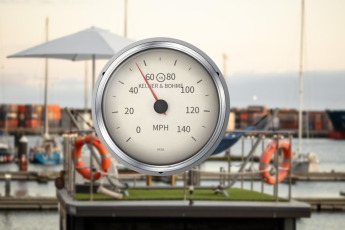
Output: 55 mph
